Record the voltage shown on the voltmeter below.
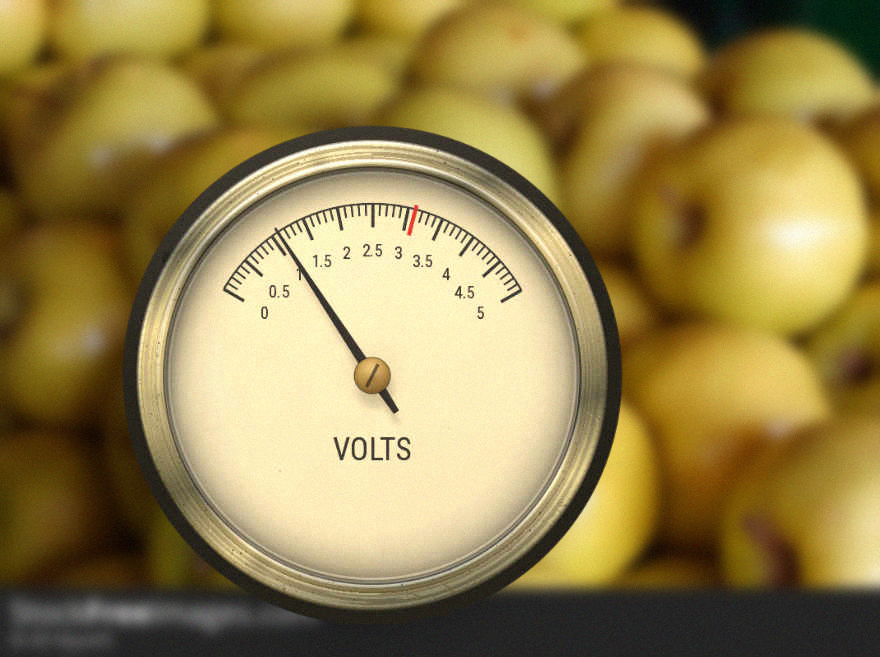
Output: 1.1 V
